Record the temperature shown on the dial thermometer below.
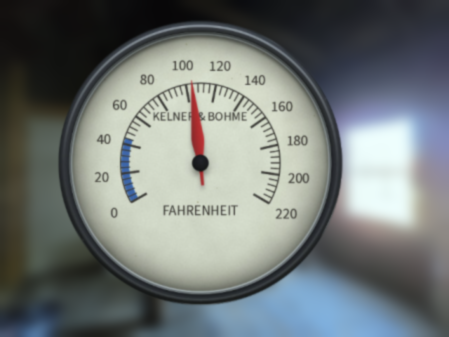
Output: 104 °F
